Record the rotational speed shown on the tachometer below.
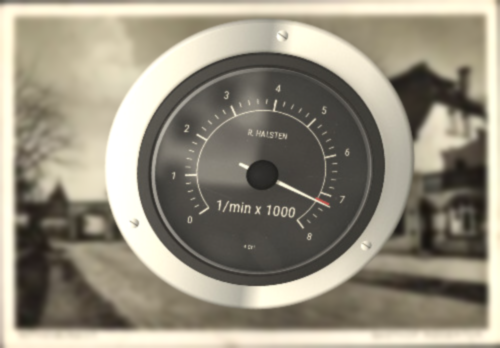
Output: 7200 rpm
